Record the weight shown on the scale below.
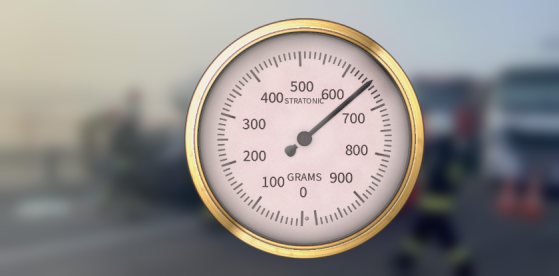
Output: 650 g
